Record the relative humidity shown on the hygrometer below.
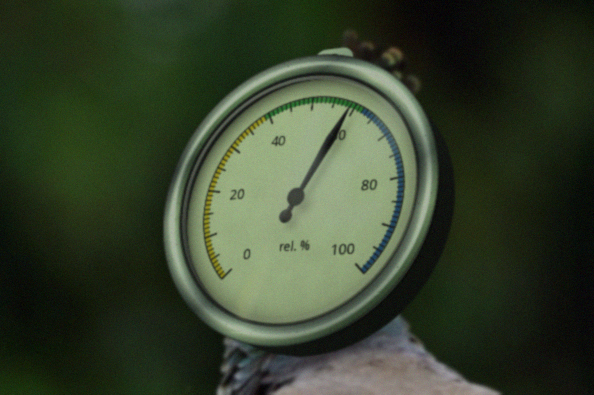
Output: 60 %
